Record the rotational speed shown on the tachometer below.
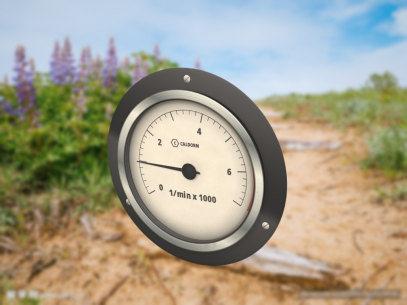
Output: 1000 rpm
